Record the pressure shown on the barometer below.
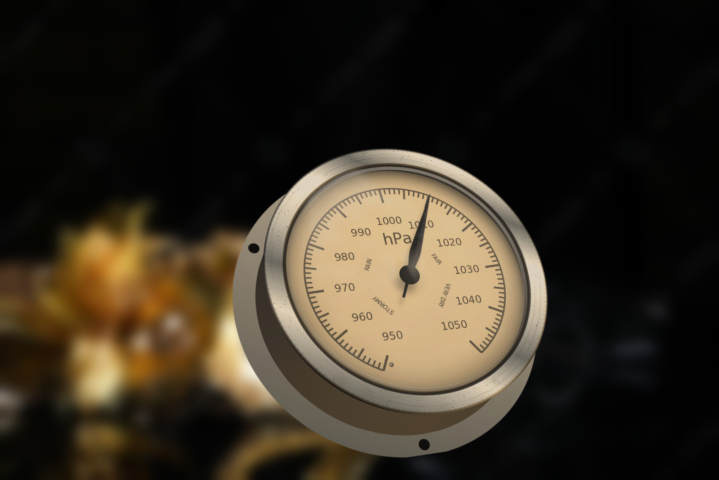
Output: 1010 hPa
